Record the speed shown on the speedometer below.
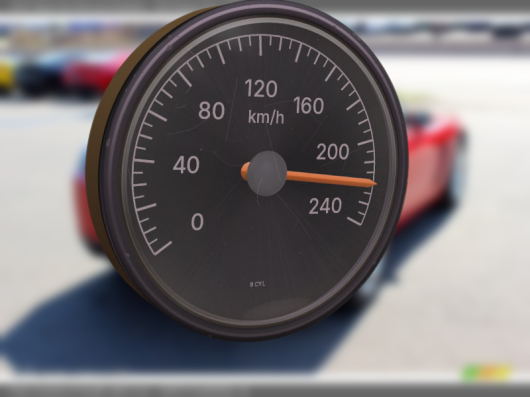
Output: 220 km/h
